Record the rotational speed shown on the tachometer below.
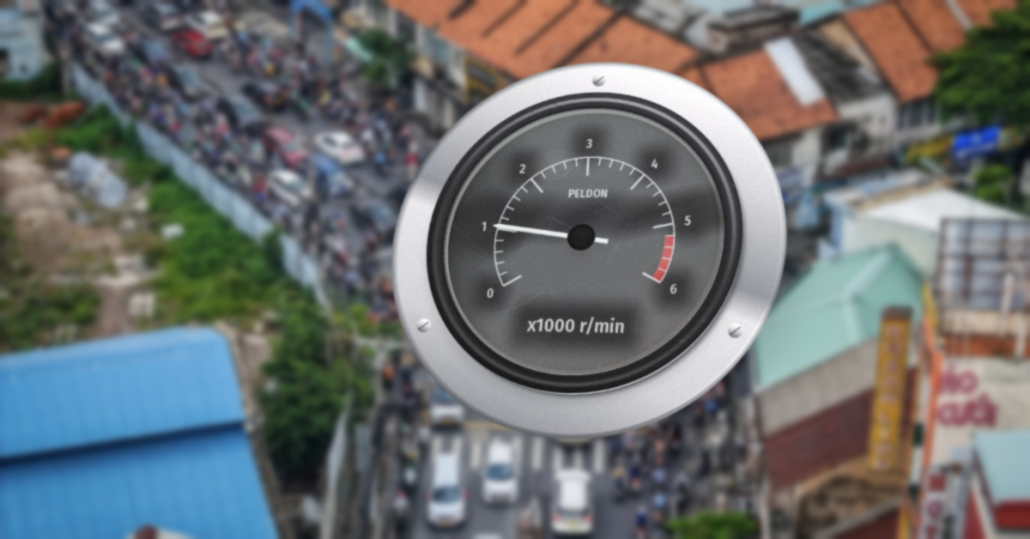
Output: 1000 rpm
